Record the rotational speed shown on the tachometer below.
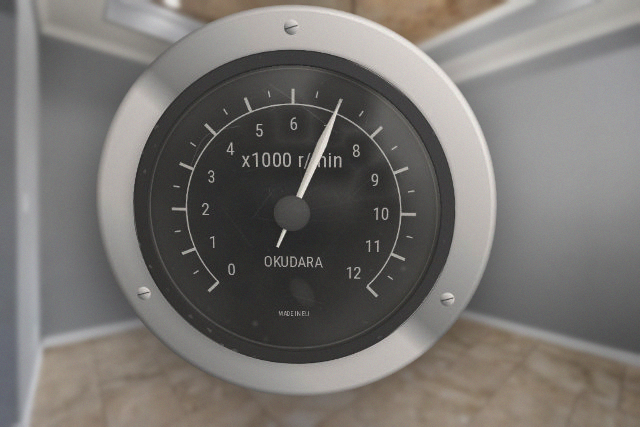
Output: 7000 rpm
